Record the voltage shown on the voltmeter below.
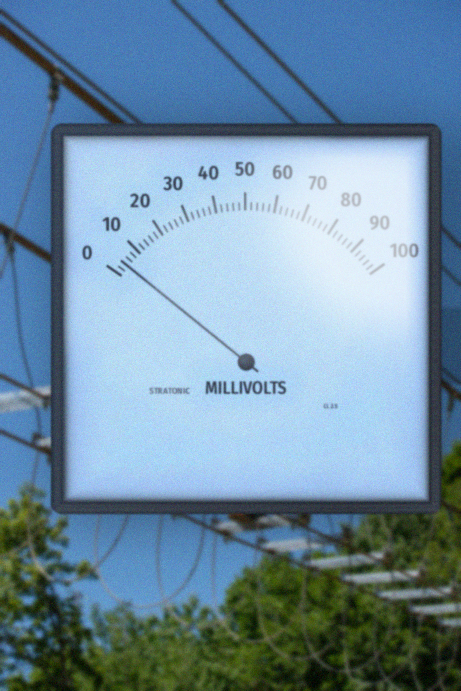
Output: 4 mV
